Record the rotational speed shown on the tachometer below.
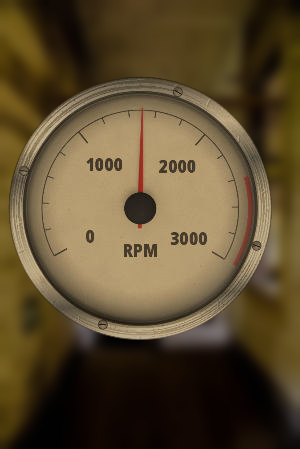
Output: 1500 rpm
